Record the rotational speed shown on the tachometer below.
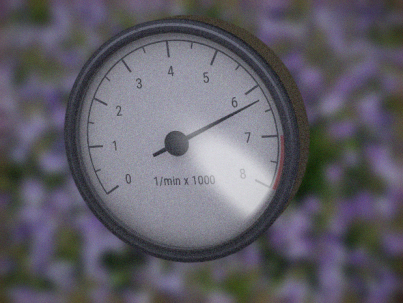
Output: 6250 rpm
